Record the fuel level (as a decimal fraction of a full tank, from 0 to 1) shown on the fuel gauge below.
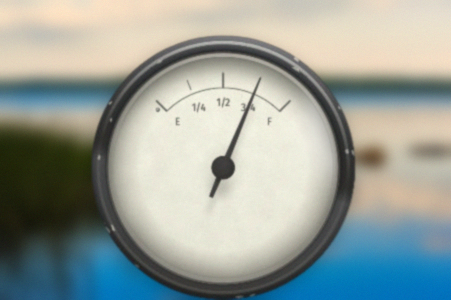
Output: 0.75
